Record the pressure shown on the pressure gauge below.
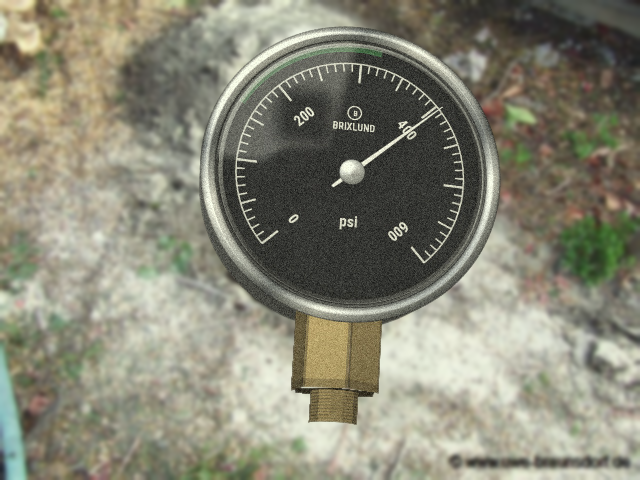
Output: 405 psi
